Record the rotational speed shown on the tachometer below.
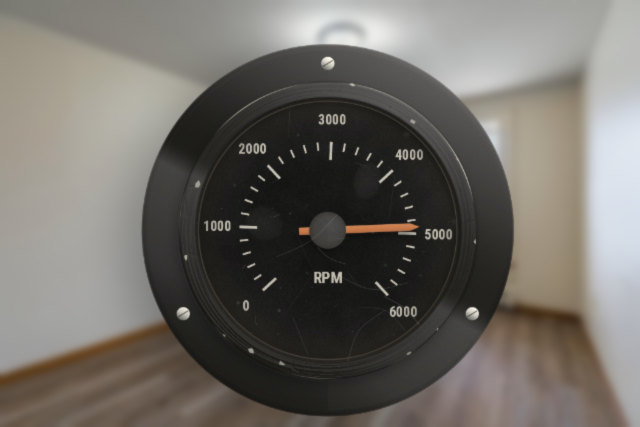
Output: 4900 rpm
